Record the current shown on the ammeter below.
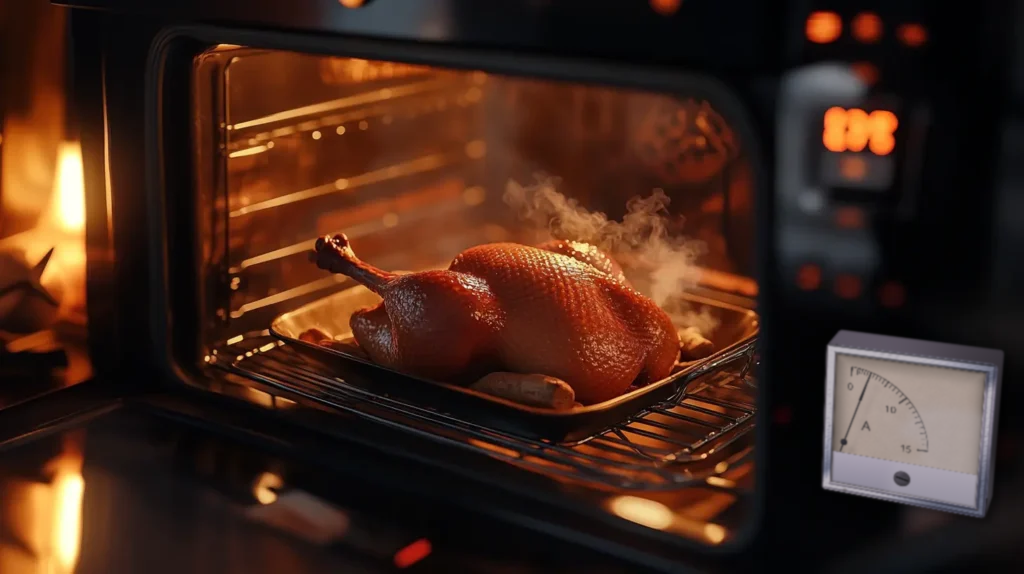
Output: 5 A
